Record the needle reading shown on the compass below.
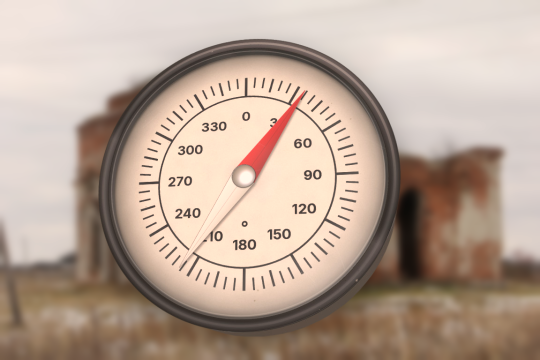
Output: 35 °
